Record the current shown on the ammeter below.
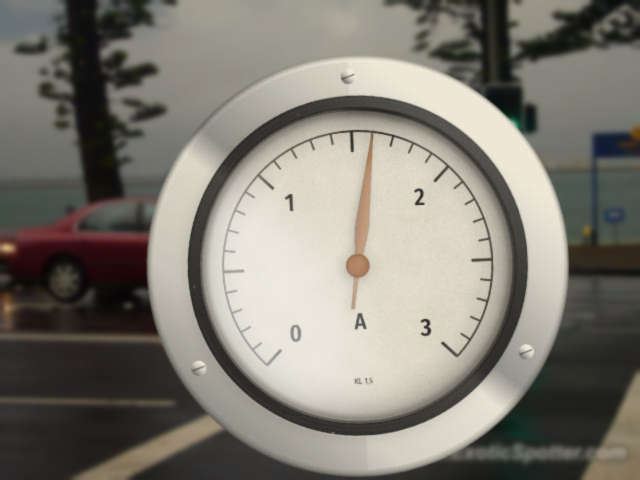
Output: 1.6 A
